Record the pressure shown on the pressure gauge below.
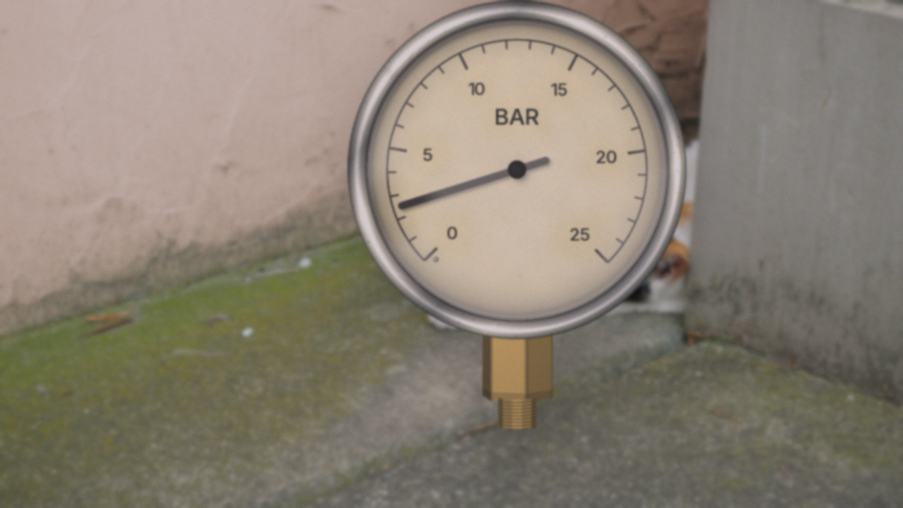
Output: 2.5 bar
